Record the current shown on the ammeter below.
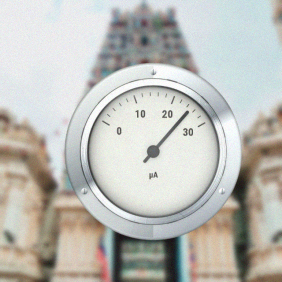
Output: 25 µA
